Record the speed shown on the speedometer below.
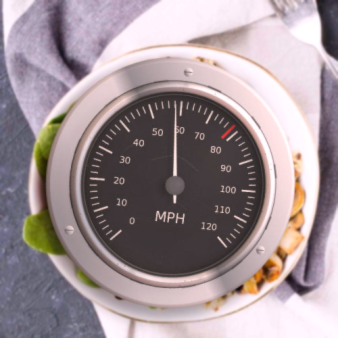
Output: 58 mph
